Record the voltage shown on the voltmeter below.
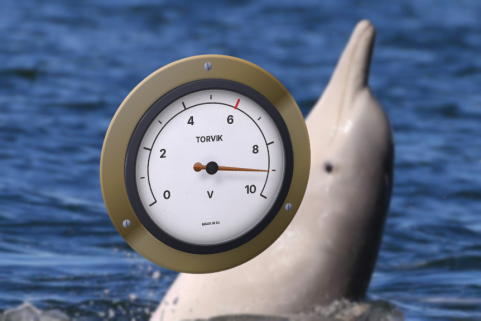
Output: 9 V
